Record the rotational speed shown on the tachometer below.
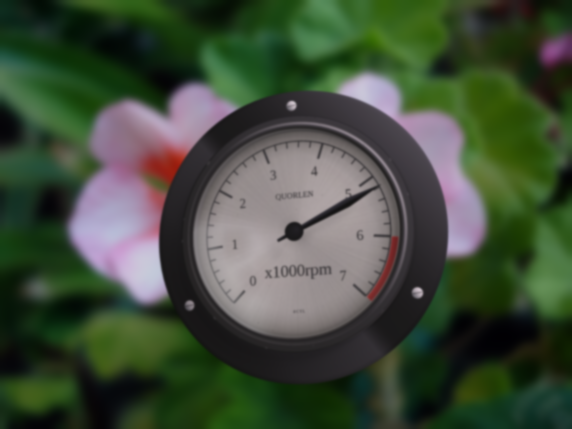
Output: 5200 rpm
